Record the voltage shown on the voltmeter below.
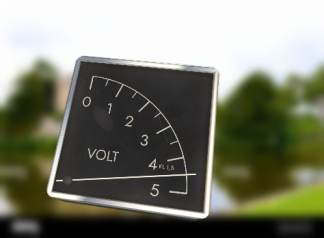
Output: 4.5 V
